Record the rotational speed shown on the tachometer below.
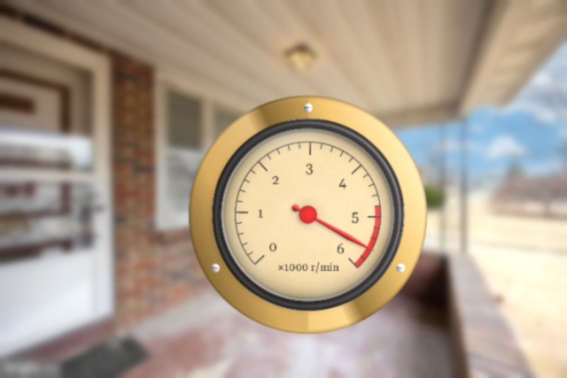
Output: 5600 rpm
